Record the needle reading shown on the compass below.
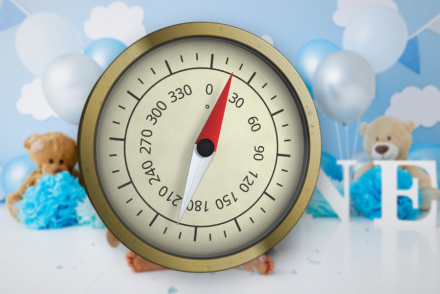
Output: 15 °
